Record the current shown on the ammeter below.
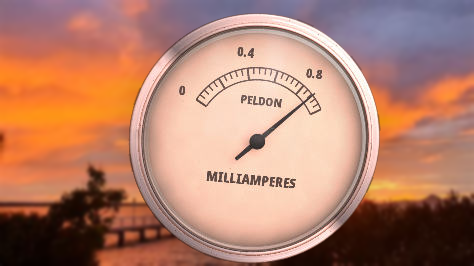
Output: 0.88 mA
